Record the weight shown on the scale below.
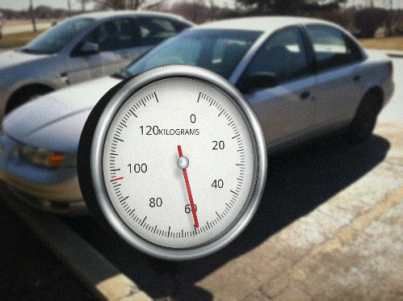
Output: 60 kg
